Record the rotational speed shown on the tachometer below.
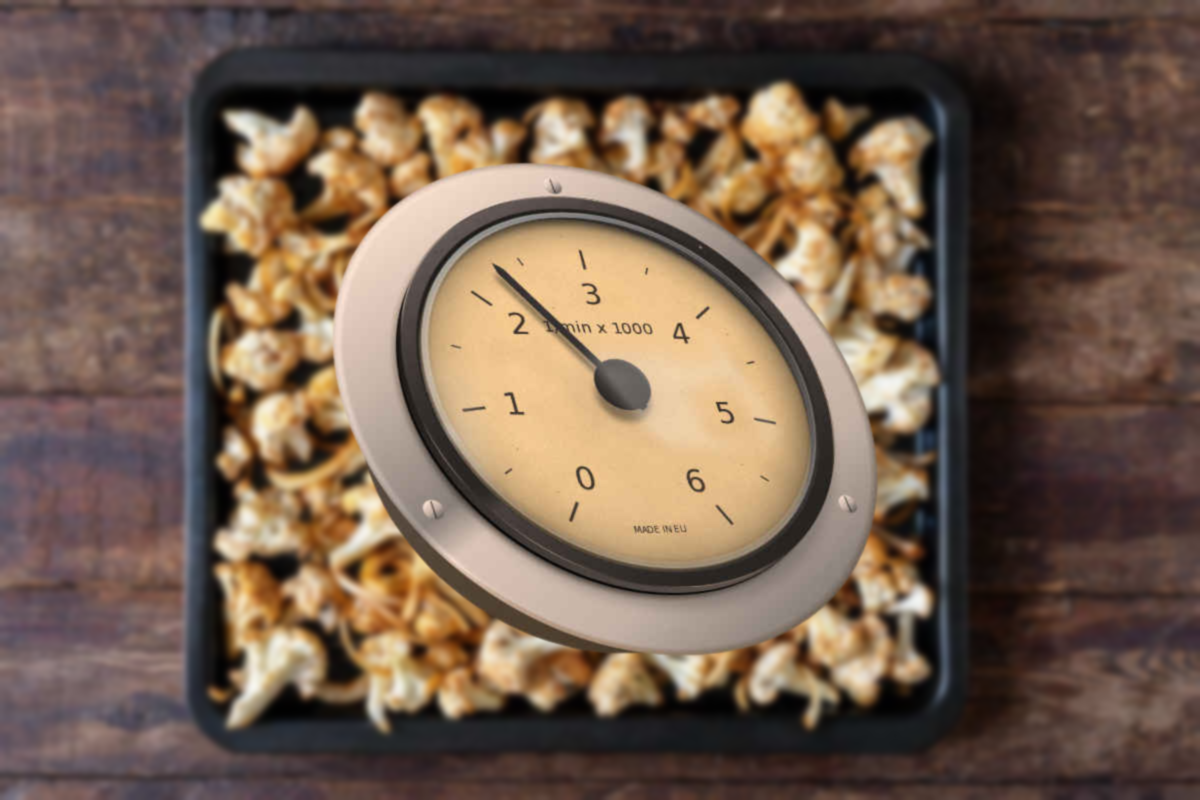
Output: 2250 rpm
